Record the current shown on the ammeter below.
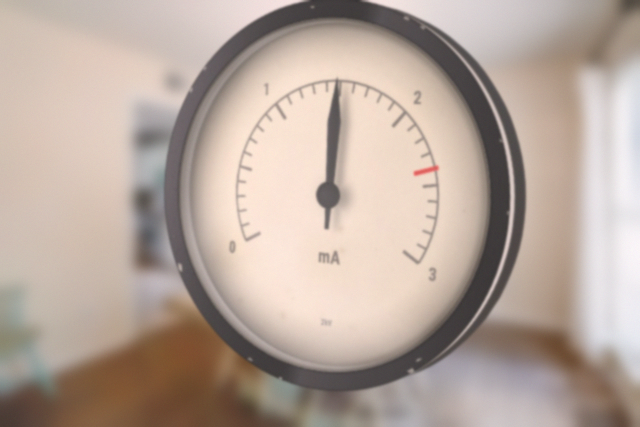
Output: 1.5 mA
